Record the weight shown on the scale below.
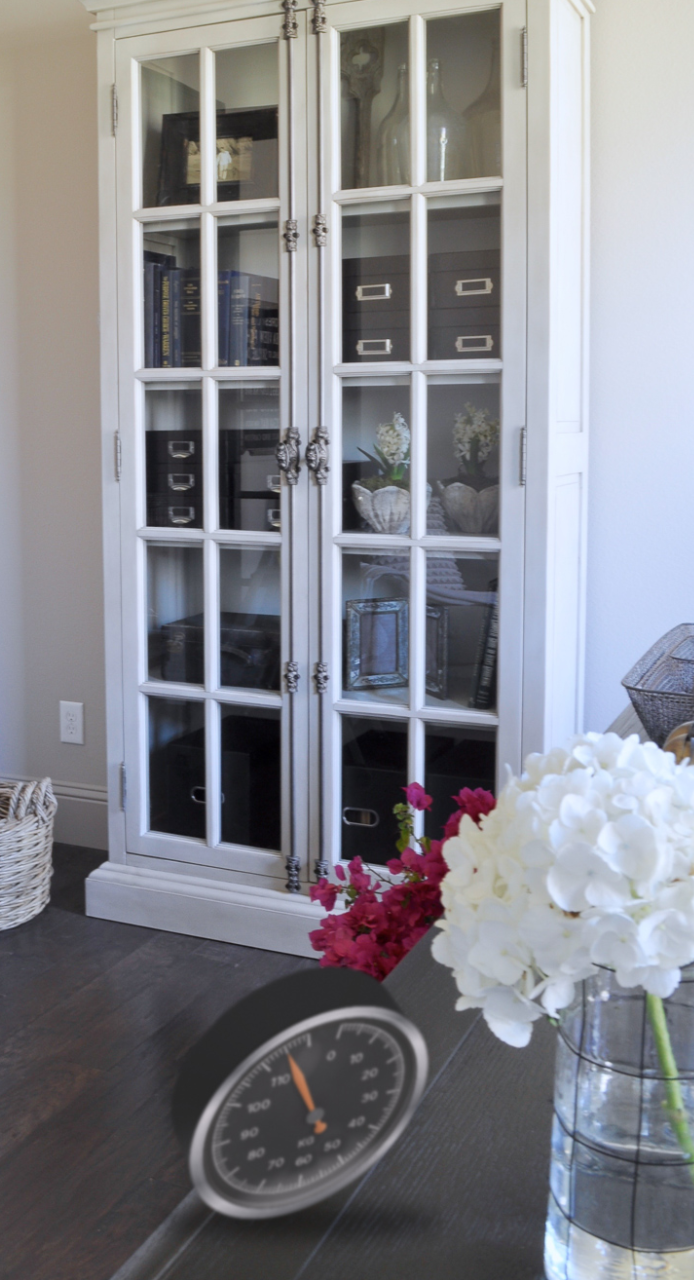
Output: 115 kg
